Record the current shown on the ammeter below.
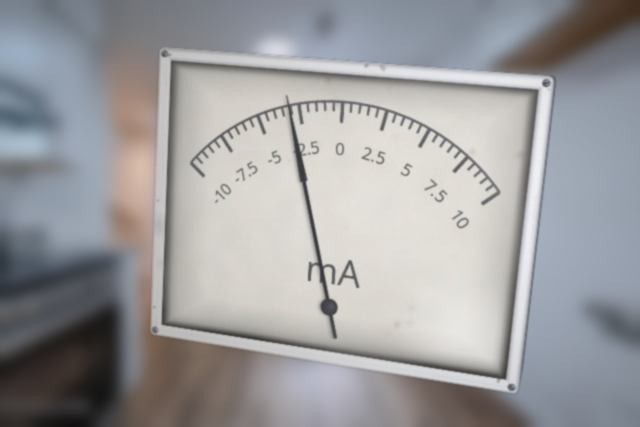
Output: -3 mA
